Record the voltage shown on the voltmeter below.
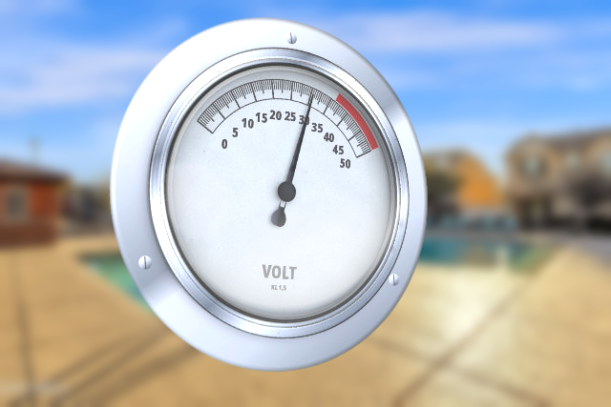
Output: 30 V
